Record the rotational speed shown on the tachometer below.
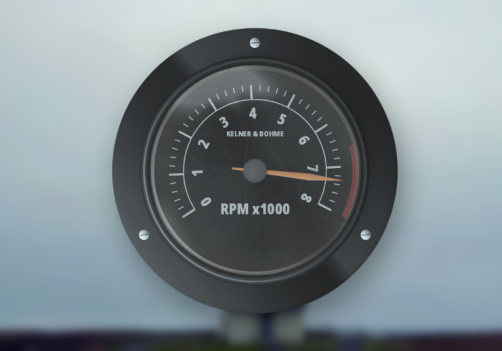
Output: 7300 rpm
